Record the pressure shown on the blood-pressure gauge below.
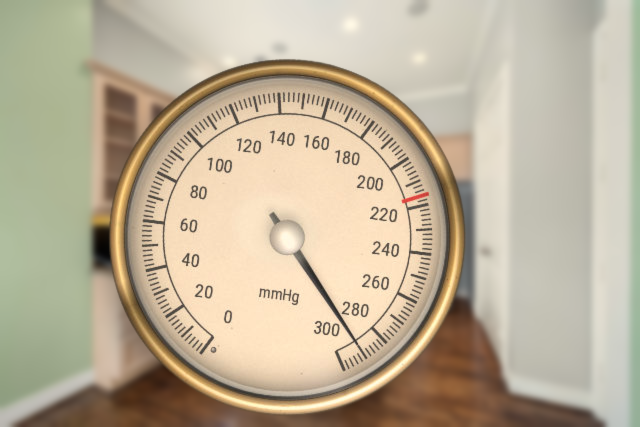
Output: 290 mmHg
